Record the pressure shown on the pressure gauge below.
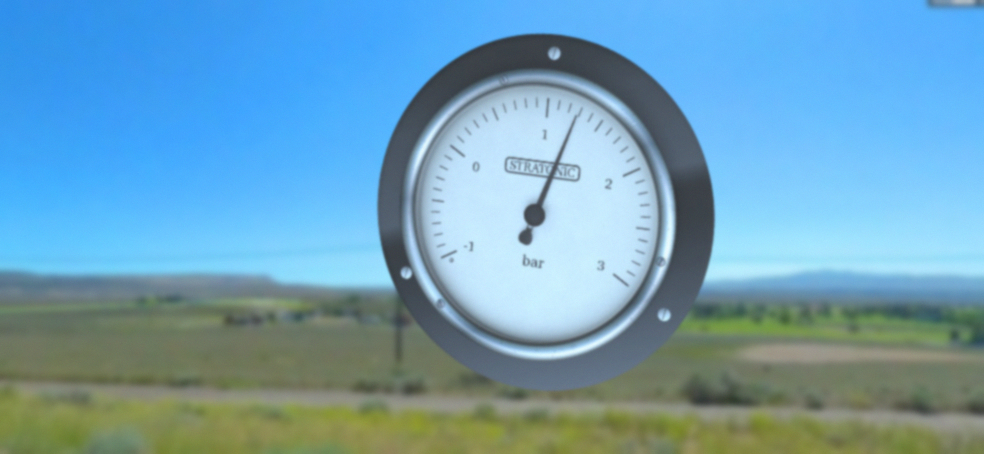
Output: 1.3 bar
